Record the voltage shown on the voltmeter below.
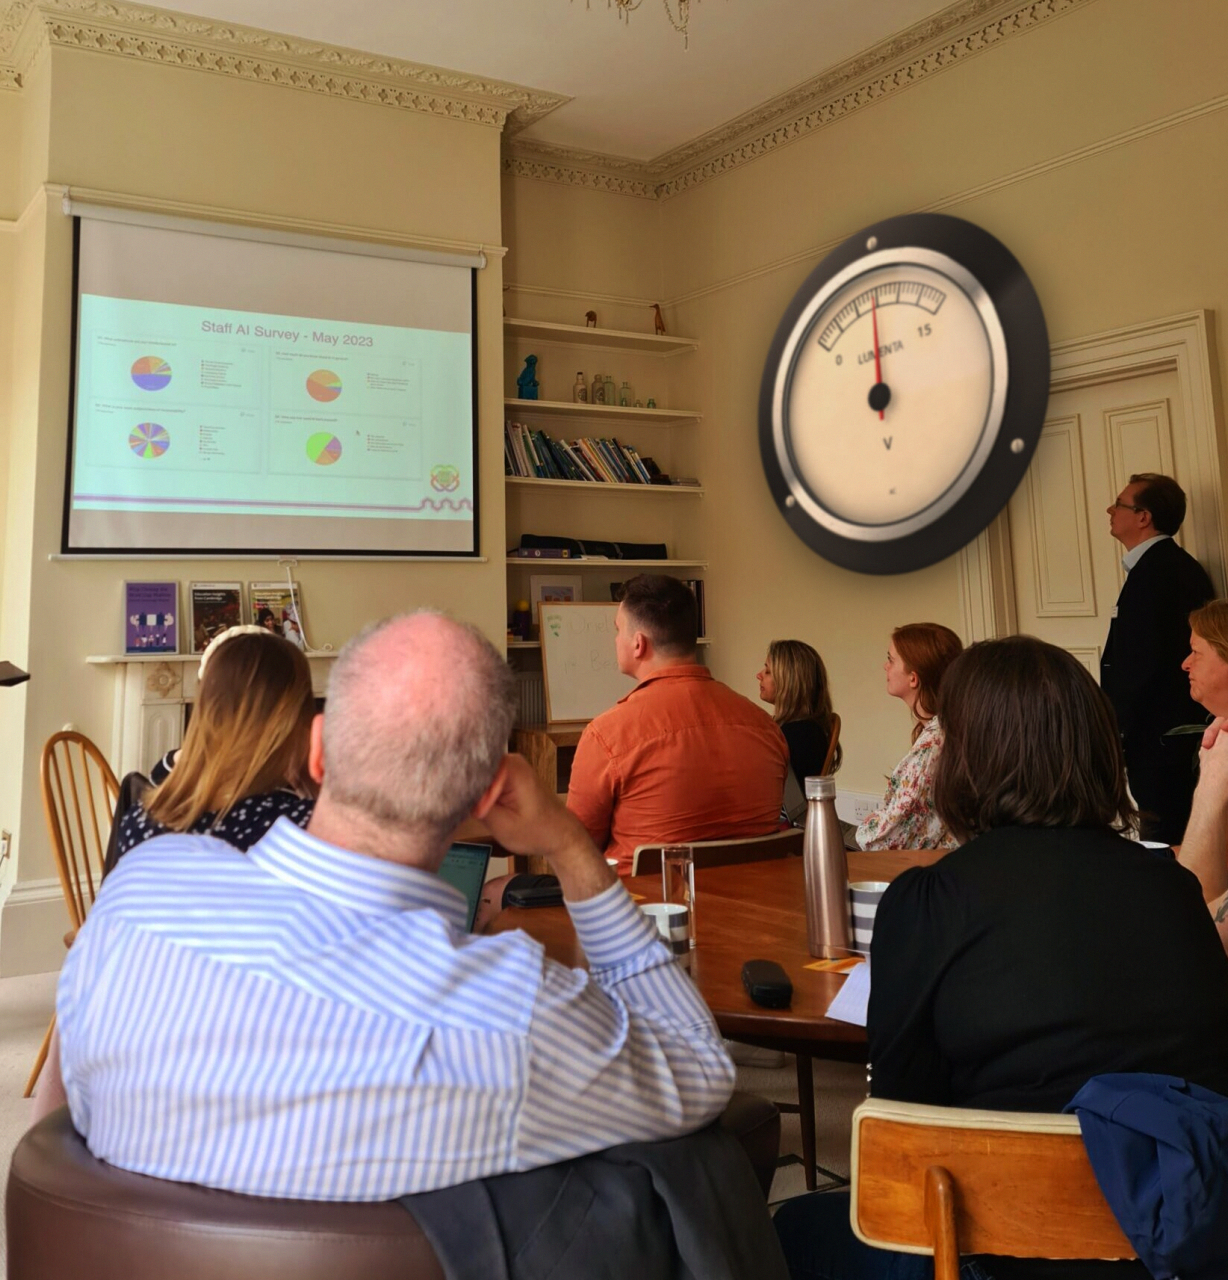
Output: 7.5 V
